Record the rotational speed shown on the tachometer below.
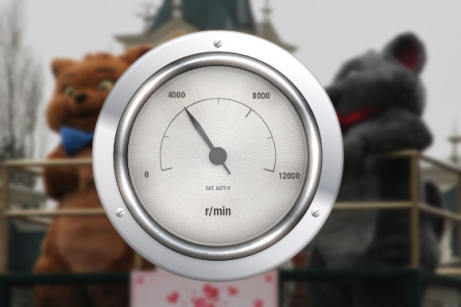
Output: 4000 rpm
